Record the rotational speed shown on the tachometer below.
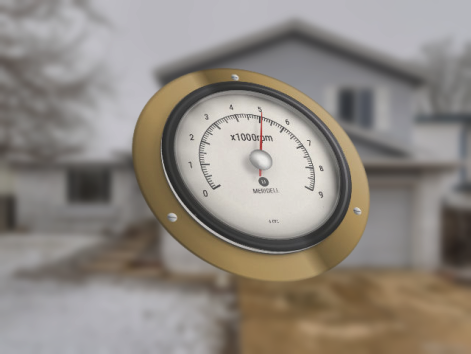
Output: 5000 rpm
